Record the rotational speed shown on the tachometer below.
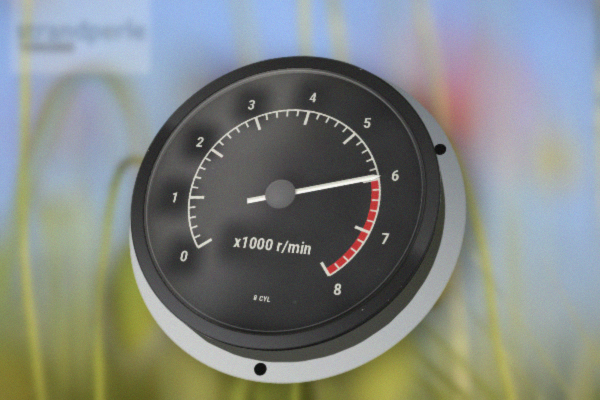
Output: 6000 rpm
